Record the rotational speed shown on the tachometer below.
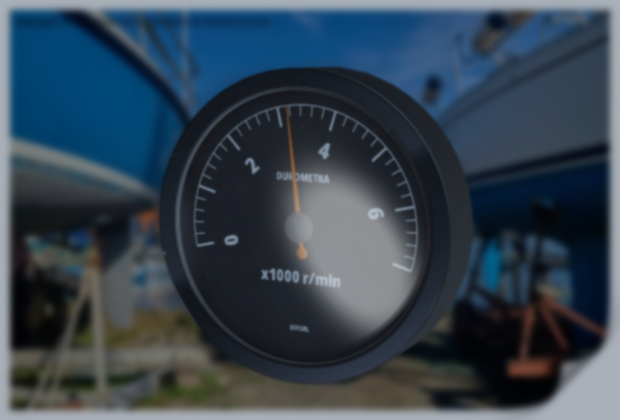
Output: 3200 rpm
